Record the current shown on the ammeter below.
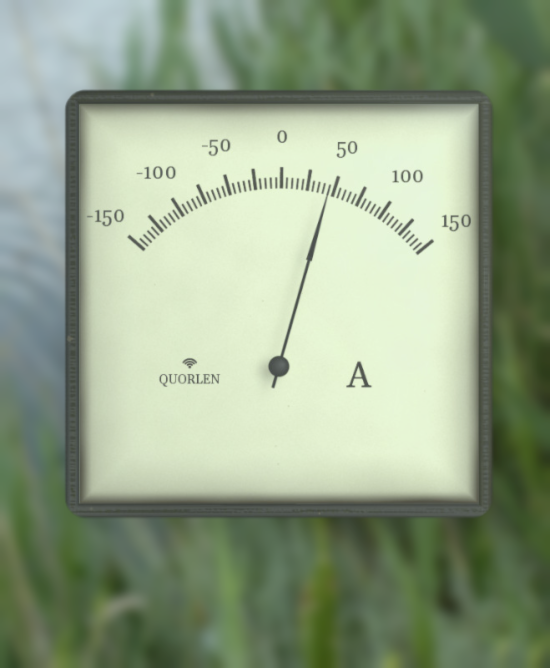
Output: 45 A
